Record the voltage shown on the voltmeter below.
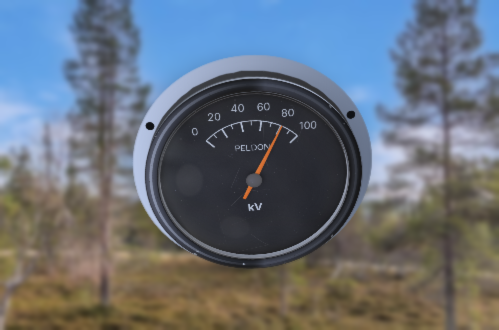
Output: 80 kV
